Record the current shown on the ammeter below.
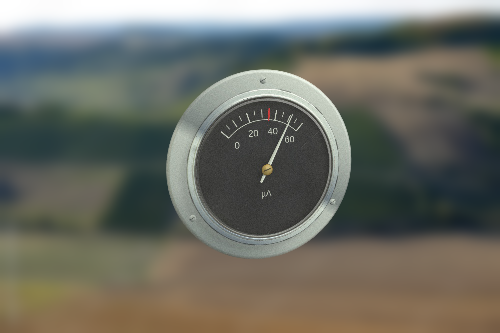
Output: 50 µA
